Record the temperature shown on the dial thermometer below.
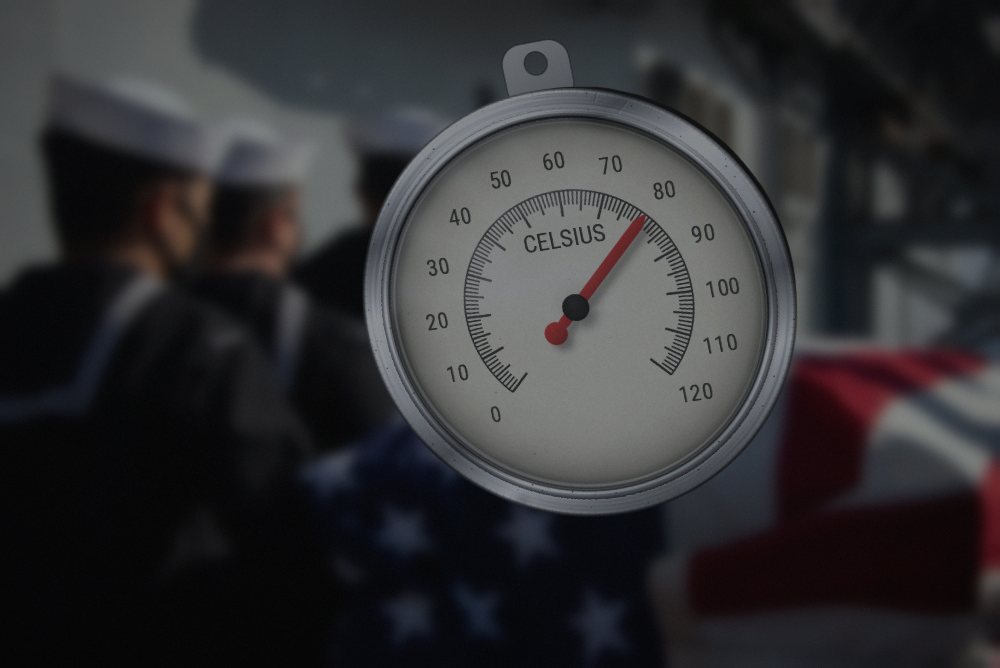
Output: 80 °C
